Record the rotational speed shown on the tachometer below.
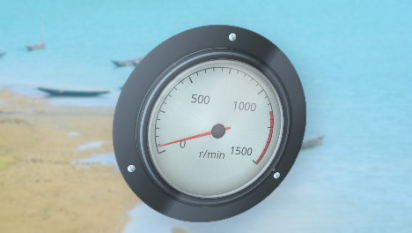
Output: 50 rpm
